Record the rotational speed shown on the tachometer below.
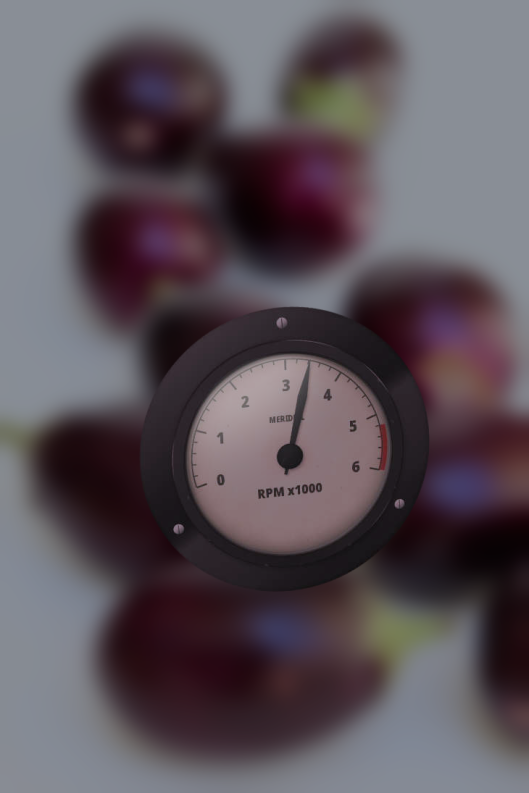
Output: 3400 rpm
